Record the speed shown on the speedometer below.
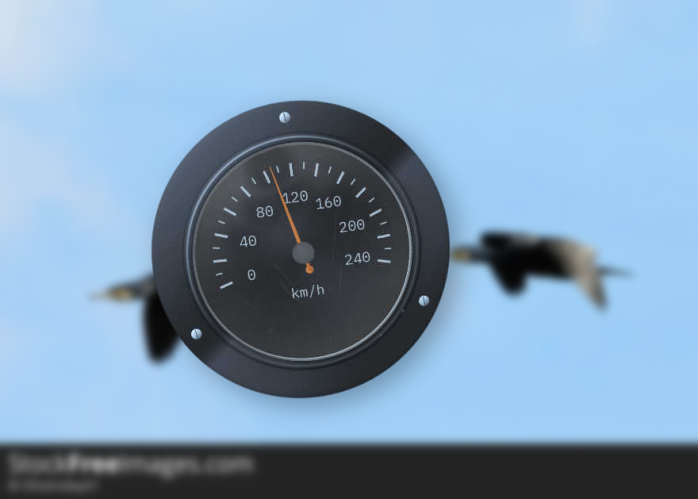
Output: 105 km/h
